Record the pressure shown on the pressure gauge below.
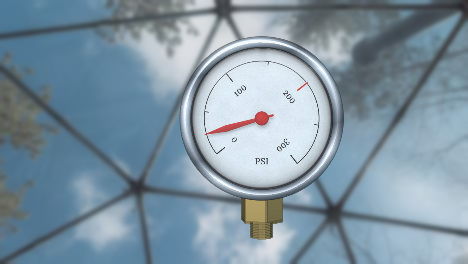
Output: 25 psi
